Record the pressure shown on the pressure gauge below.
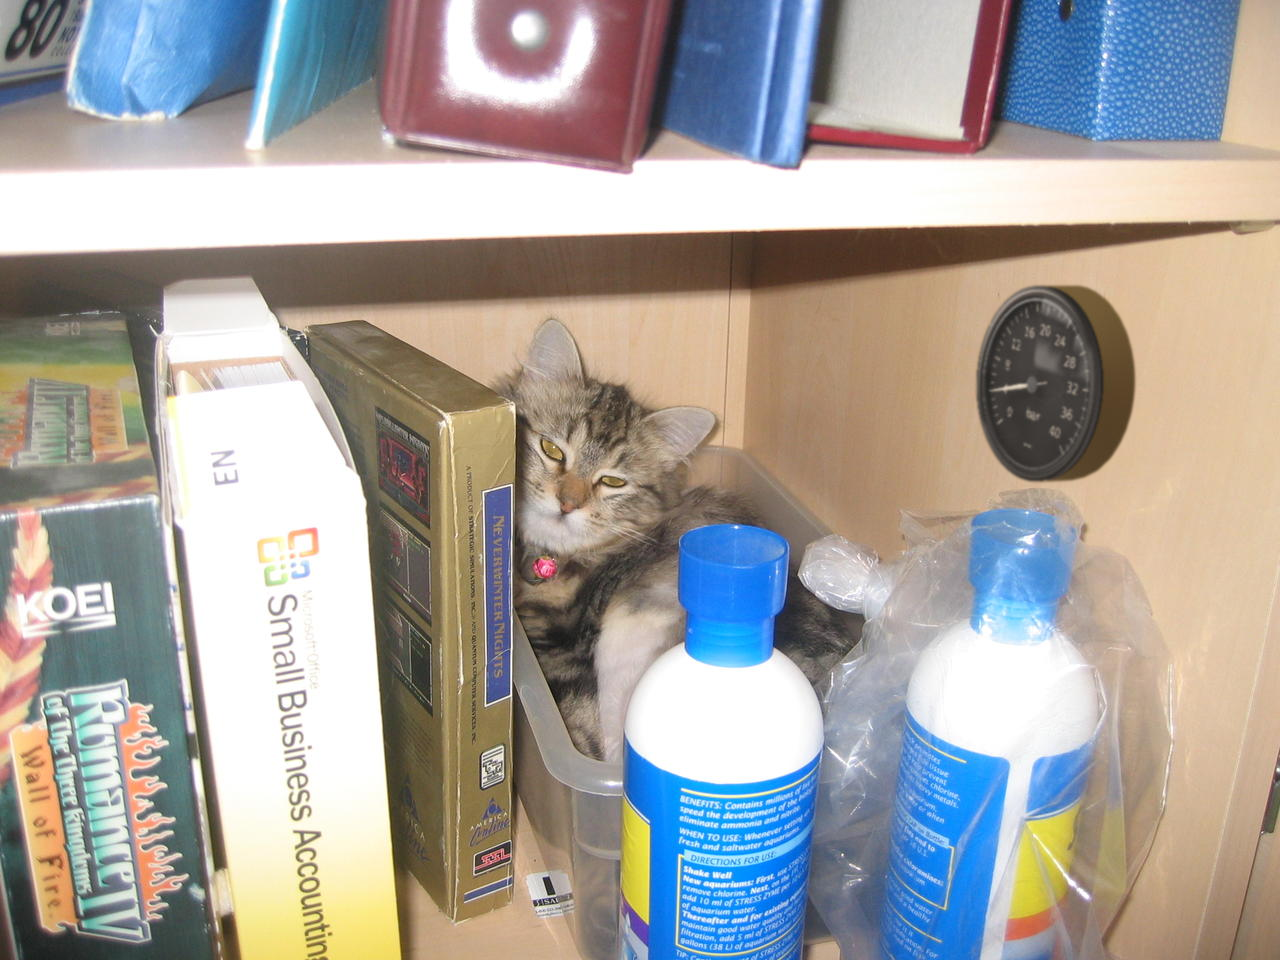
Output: 4 bar
